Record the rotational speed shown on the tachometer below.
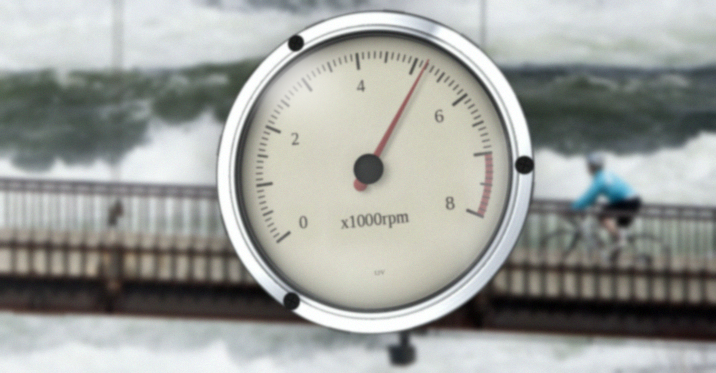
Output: 5200 rpm
